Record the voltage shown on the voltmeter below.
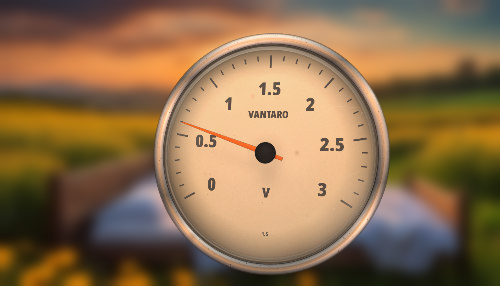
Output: 0.6 V
